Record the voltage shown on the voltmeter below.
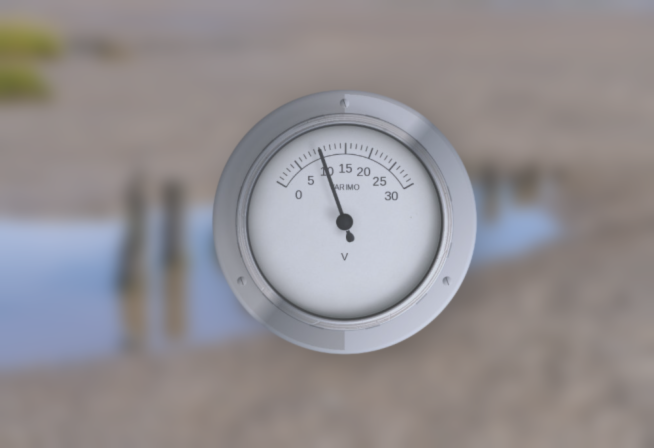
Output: 10 V
